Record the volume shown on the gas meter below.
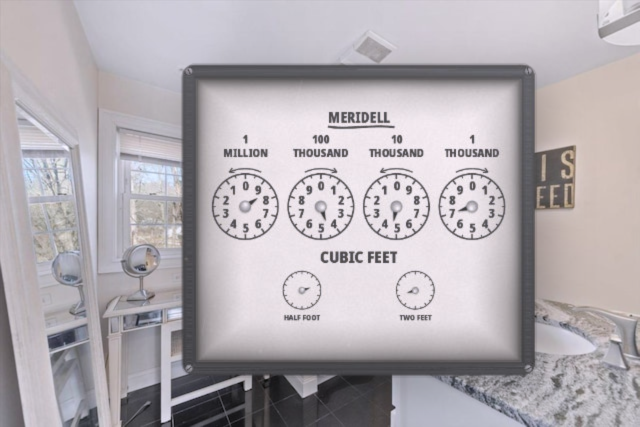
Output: 844700 ft³
